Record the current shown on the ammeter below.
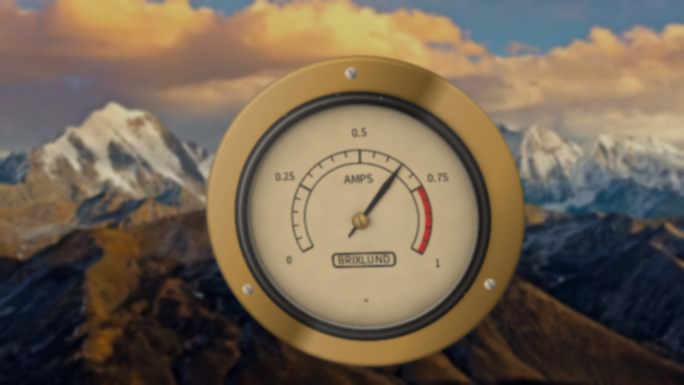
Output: 0.65 A
